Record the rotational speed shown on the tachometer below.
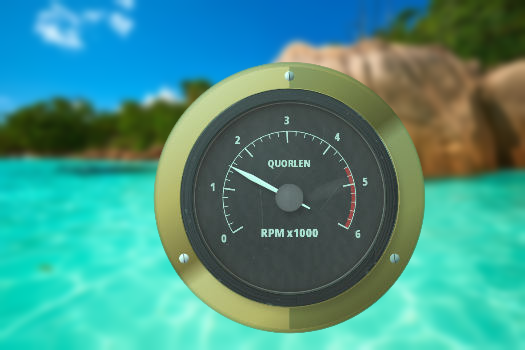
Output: 1500 rpm
